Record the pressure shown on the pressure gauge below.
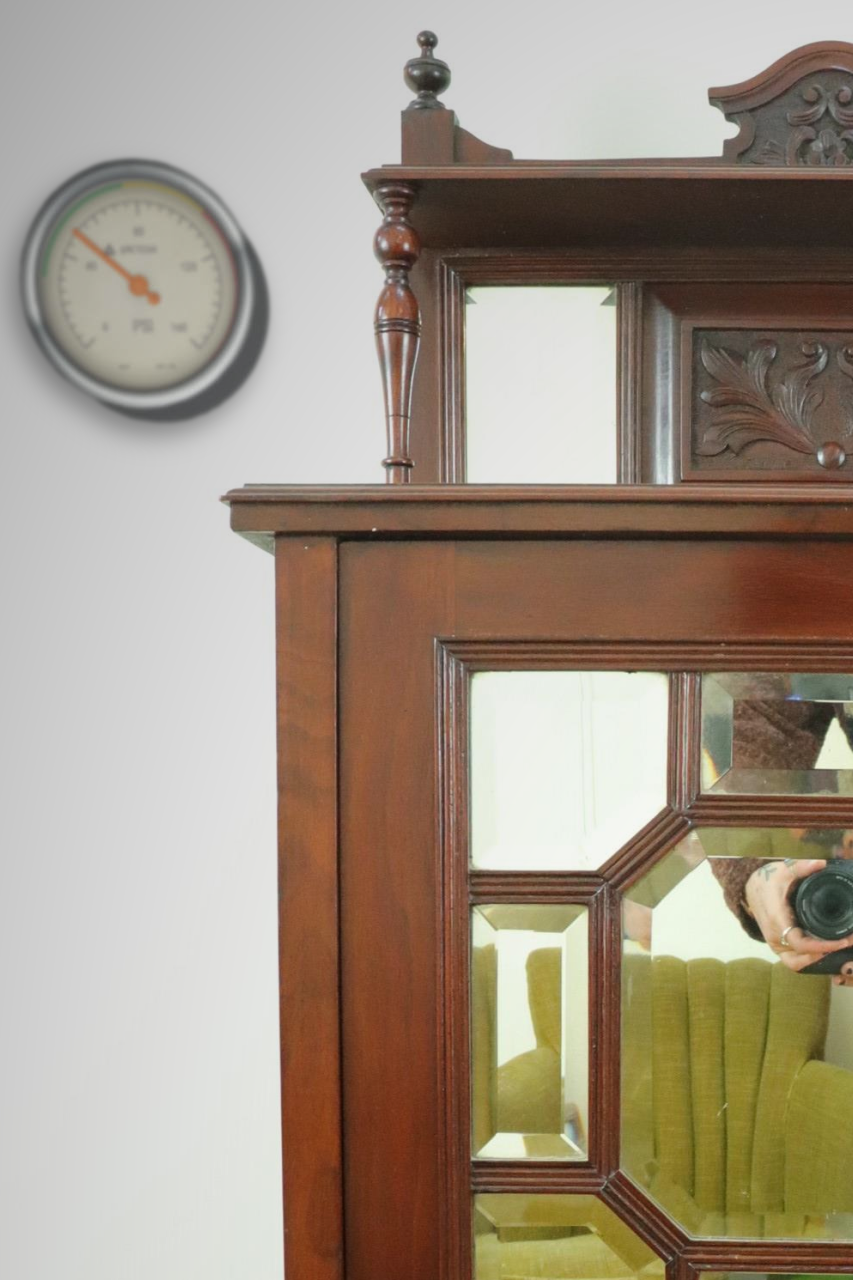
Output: 50 psi
